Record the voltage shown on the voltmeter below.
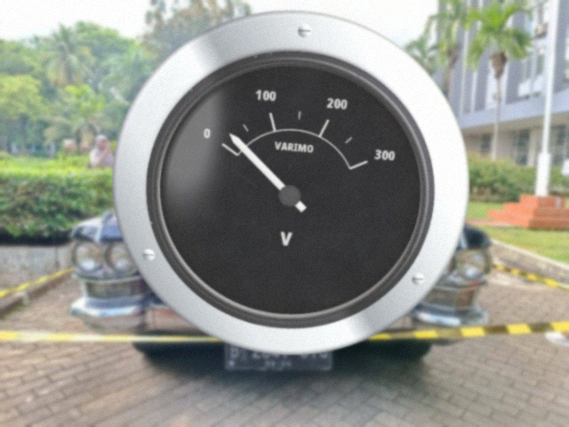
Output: 25 V
